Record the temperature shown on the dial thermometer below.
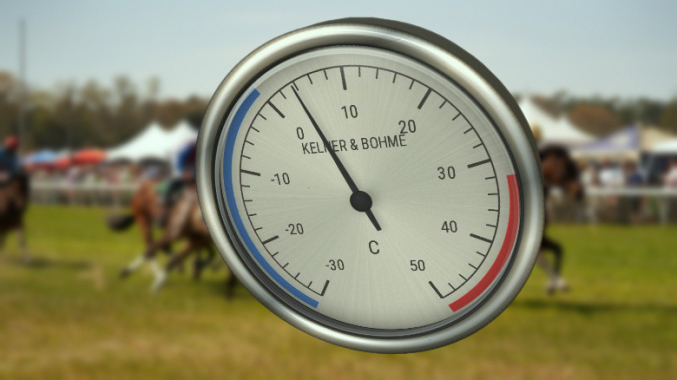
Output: 4 °C
